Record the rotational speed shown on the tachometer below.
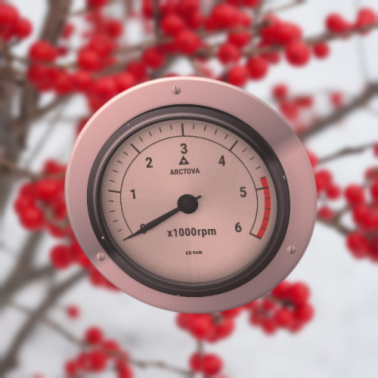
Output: 0 rpm
